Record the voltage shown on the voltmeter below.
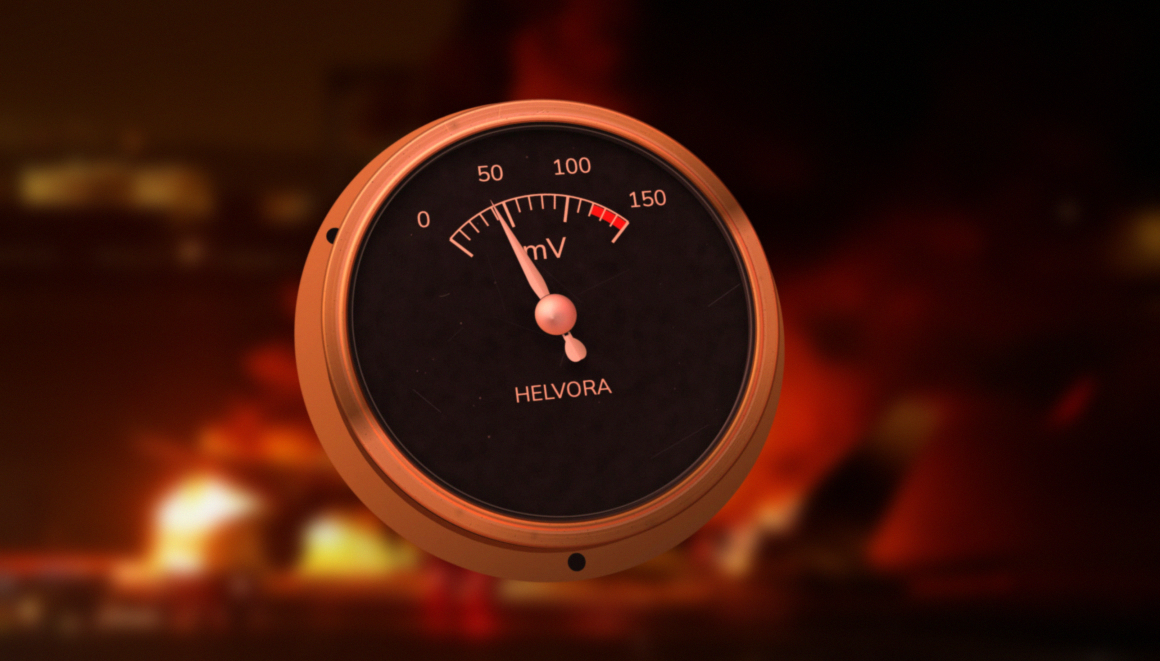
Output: 40 mV
